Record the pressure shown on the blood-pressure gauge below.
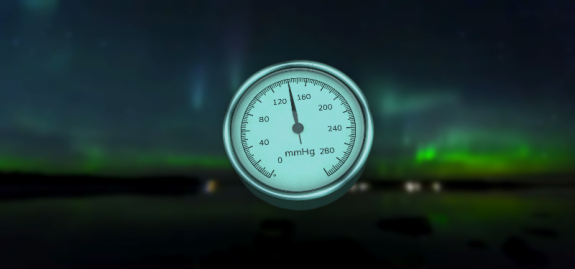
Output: 140 mmHg
